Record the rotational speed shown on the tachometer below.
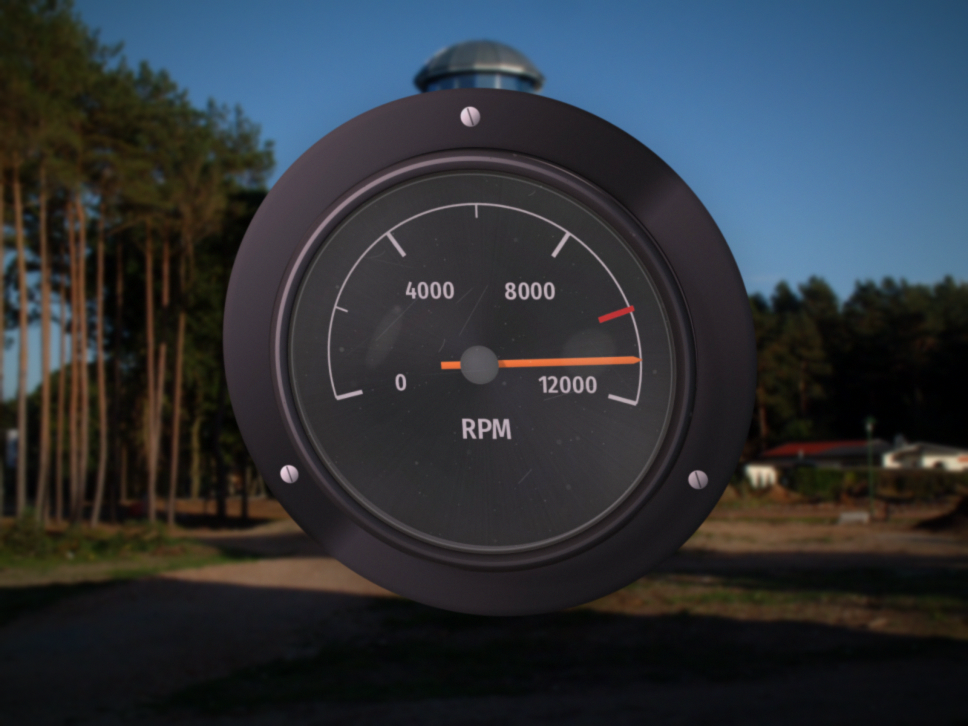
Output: 11000 rpm
